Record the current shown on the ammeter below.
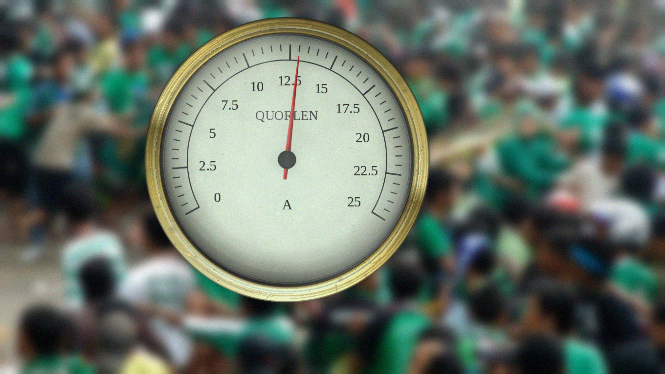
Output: 13 A
